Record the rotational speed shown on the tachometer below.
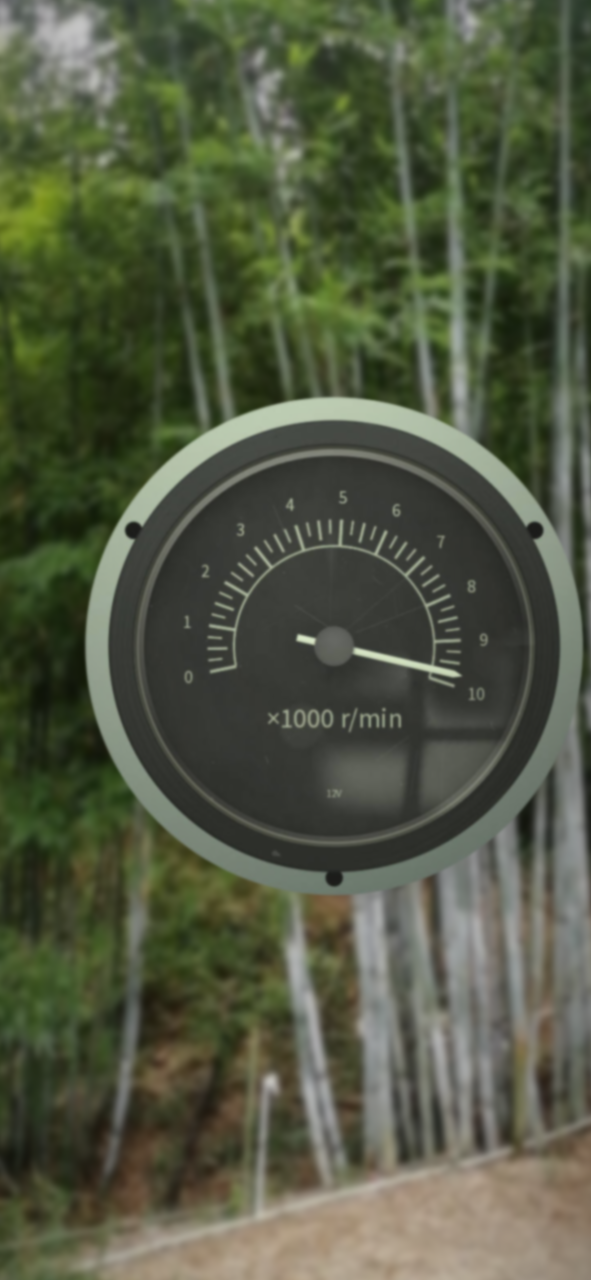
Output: 9750 rpm
